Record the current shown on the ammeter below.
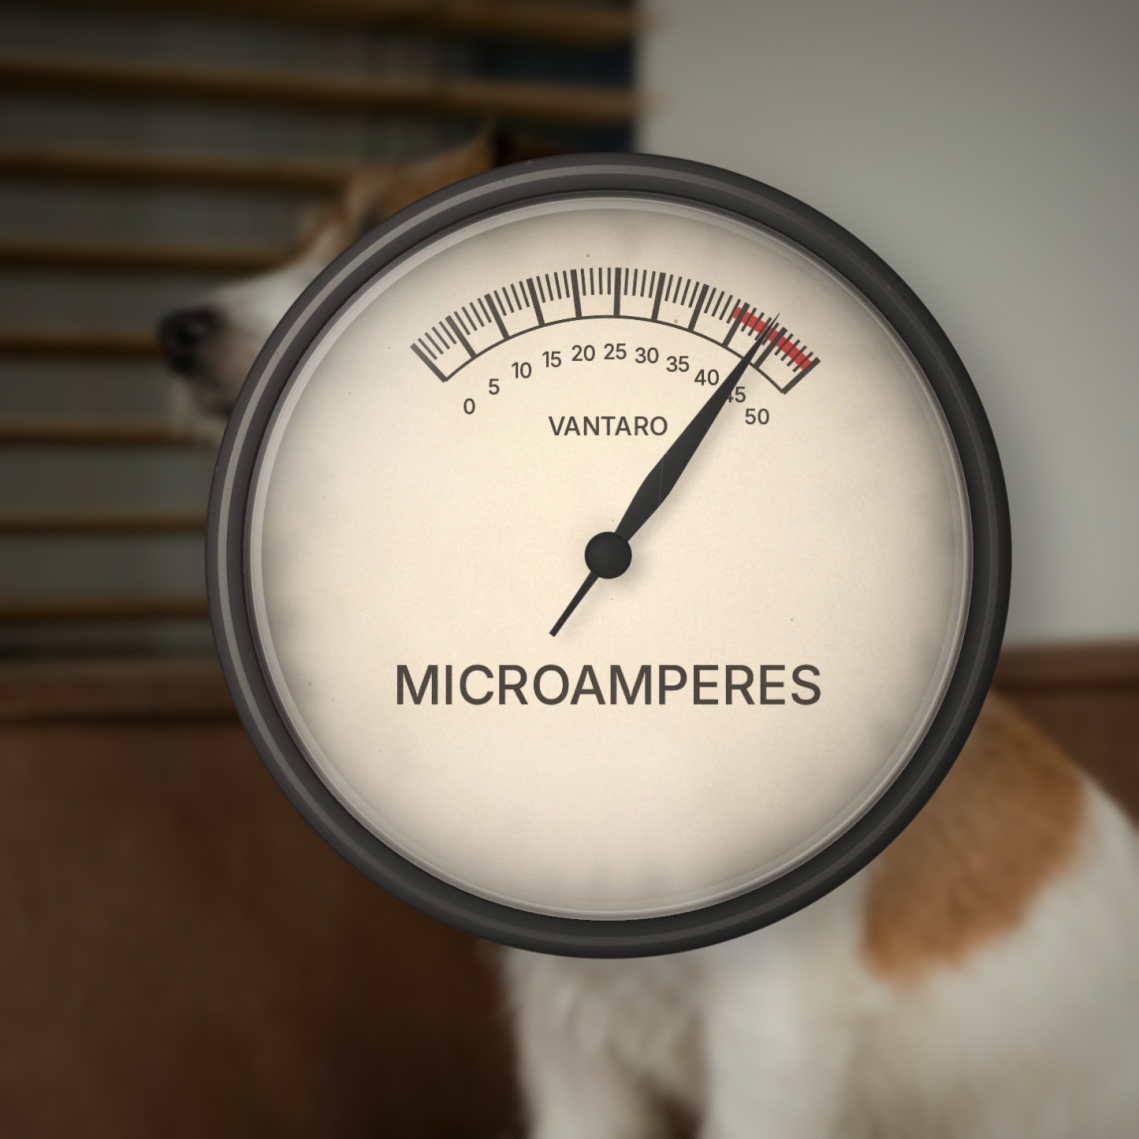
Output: 43.5 µA
